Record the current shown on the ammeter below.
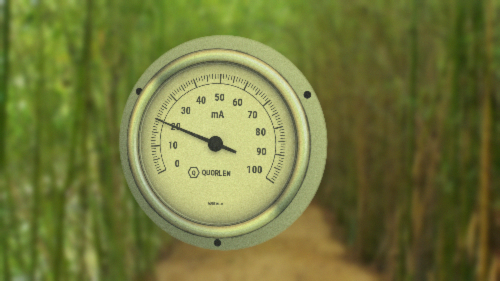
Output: 20 mA
